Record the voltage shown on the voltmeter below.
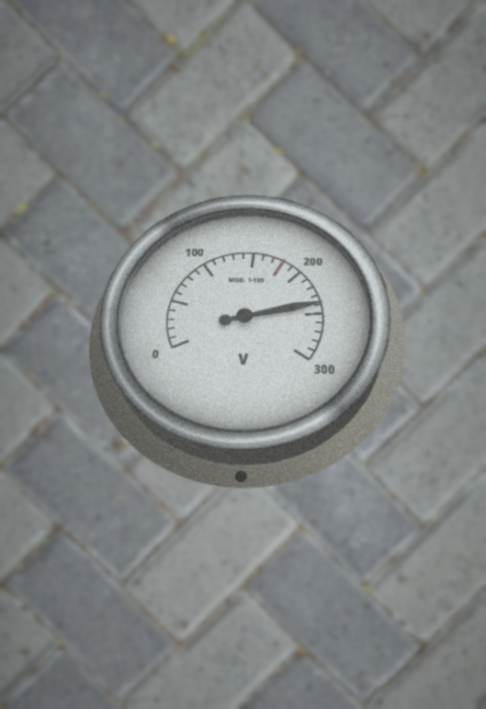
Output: 240 V
